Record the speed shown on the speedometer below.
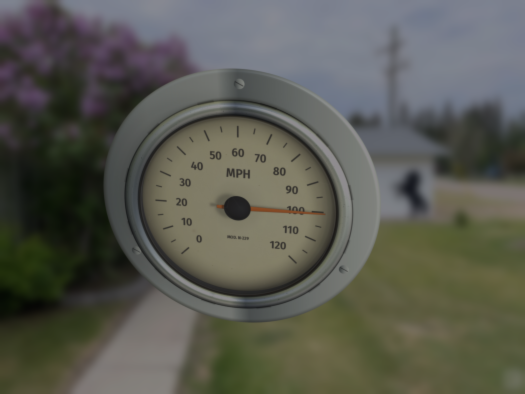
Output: 100 mph
